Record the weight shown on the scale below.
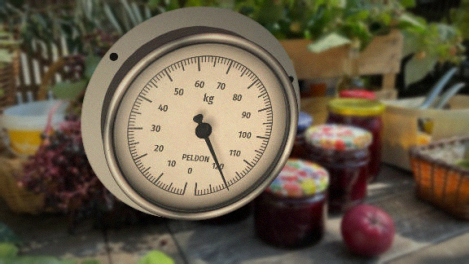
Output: 120 kg
